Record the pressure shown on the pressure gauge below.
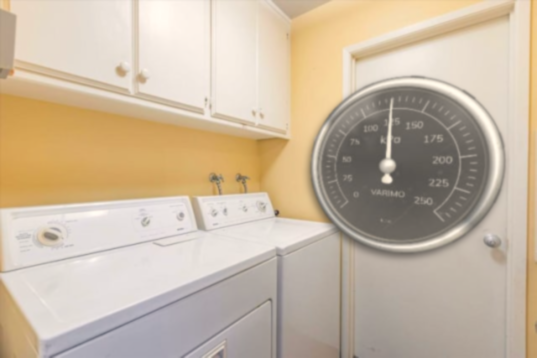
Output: 125 kPa
